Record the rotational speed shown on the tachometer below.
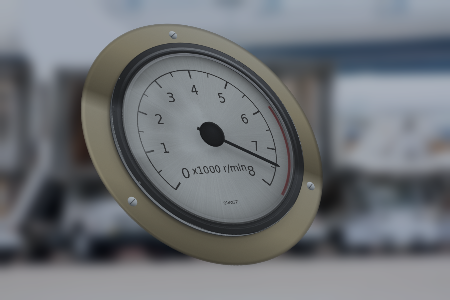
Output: 7500 rpm
